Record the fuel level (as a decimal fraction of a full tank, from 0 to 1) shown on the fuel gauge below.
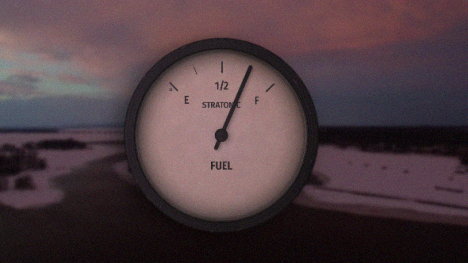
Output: 0.75
